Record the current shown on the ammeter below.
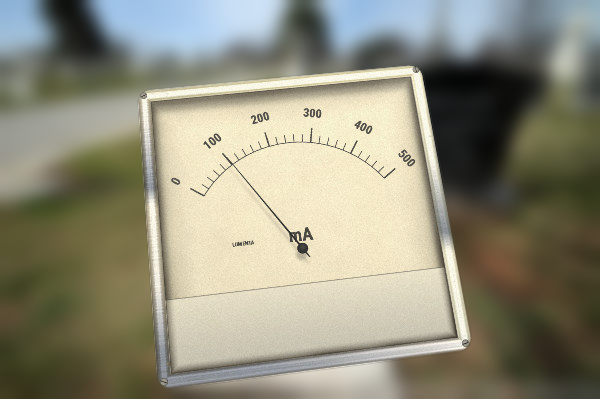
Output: 100 mA
